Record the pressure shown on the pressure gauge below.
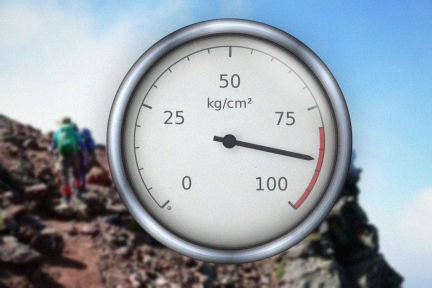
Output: 87.5 kg/cm²
